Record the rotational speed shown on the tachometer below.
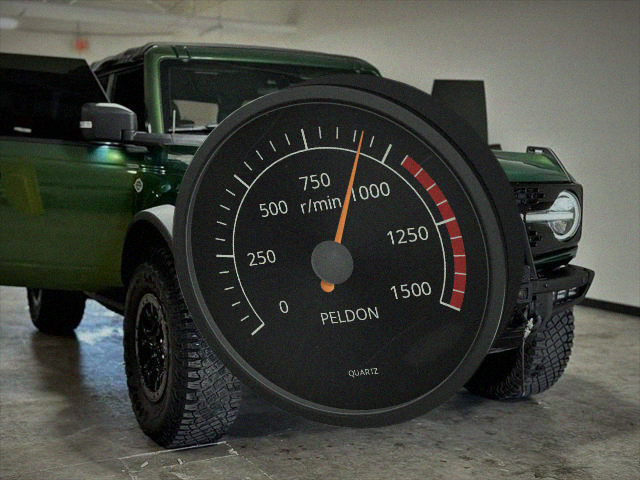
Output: 925 rpm
